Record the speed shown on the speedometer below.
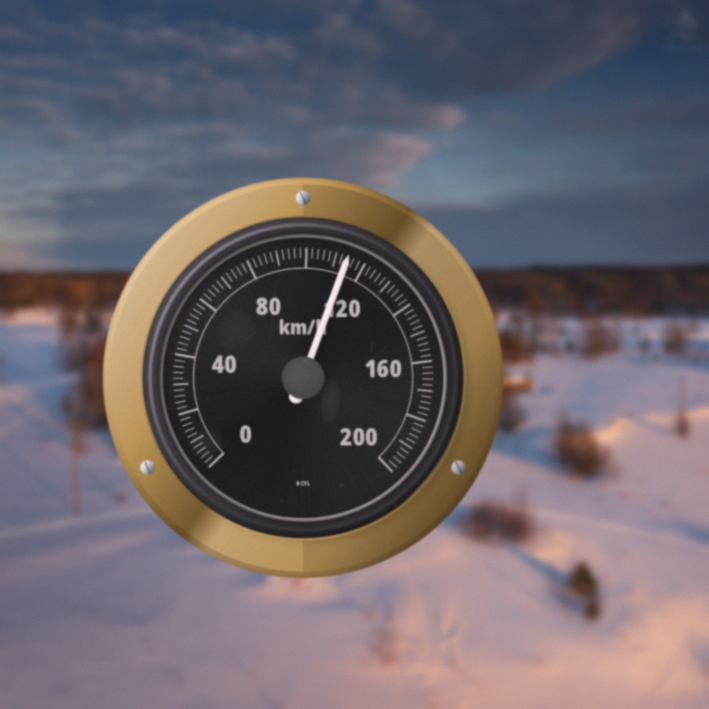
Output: 114 km/h
